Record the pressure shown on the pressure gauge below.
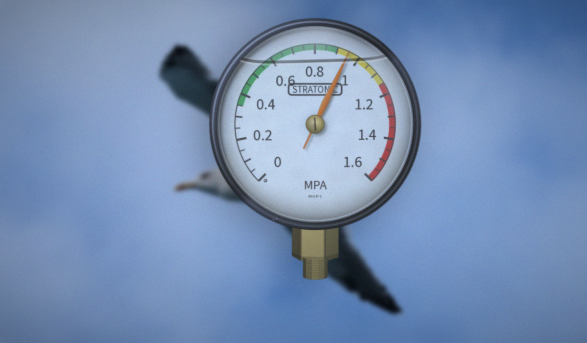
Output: 0.95 MPa
